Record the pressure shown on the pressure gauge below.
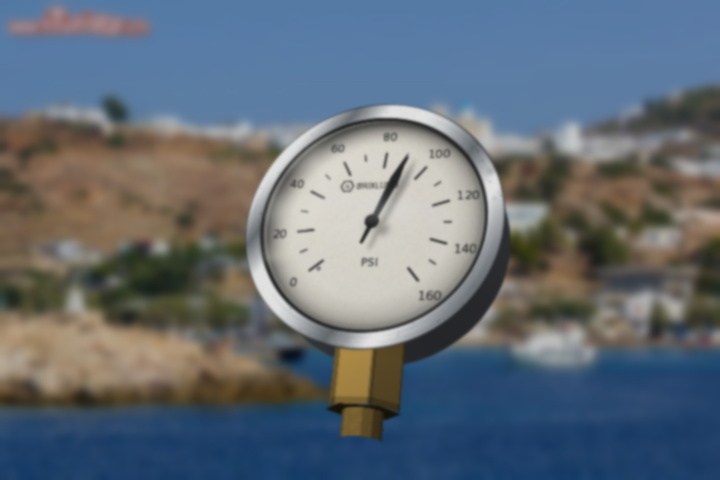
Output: 90 psi
